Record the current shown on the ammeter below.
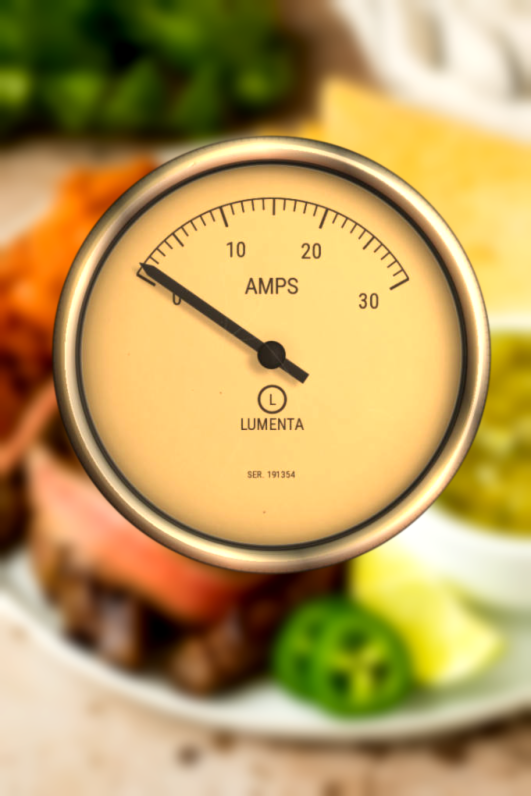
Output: 1 A
